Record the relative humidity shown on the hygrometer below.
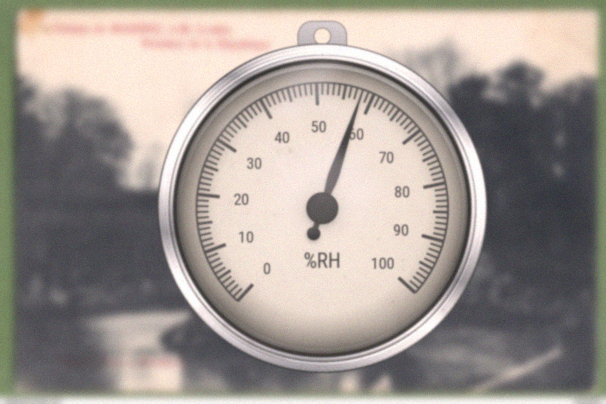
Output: 58 %
